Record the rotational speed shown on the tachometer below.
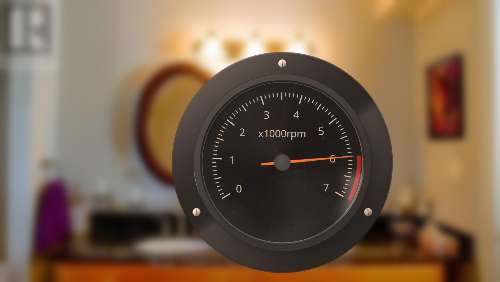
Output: 6000 rpm
